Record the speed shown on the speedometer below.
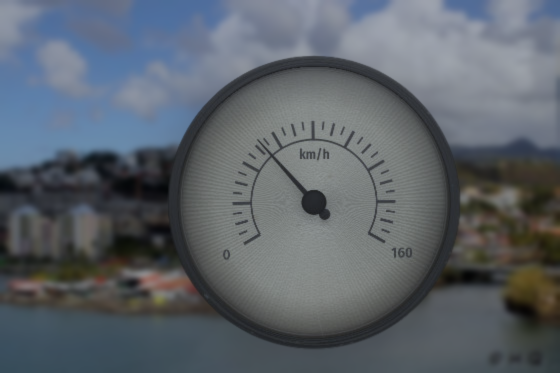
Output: 52.5 km/h
